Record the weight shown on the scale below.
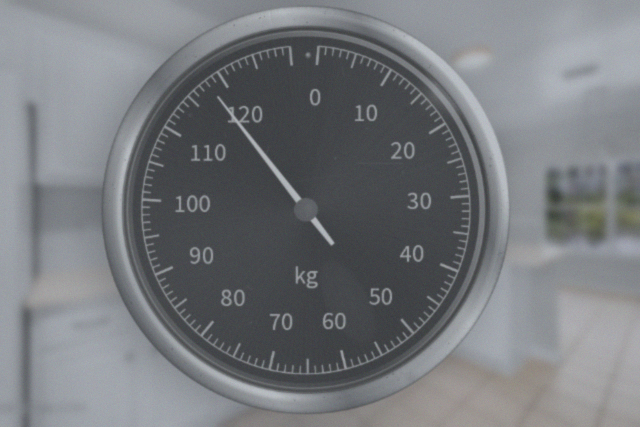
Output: 118 kg
